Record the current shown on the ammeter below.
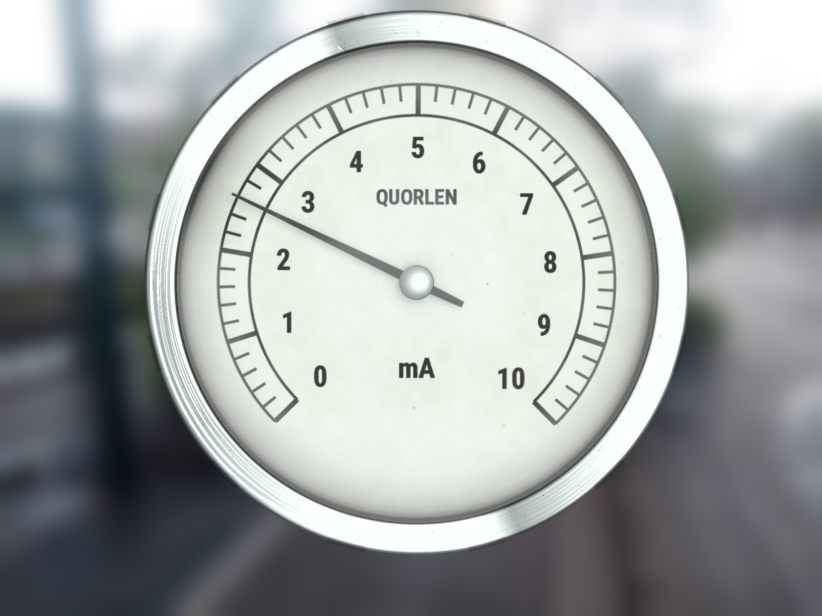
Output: 2.6 mA
